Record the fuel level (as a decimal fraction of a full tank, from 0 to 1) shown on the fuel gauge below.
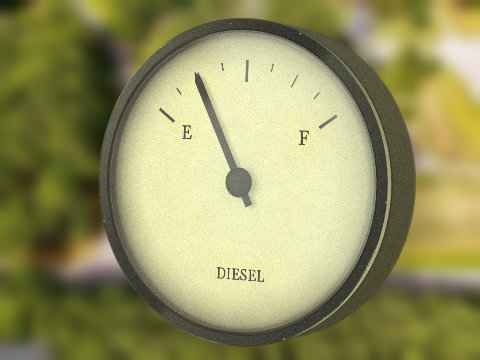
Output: 0.25
